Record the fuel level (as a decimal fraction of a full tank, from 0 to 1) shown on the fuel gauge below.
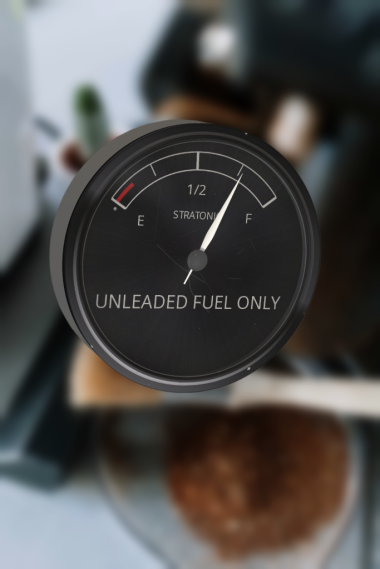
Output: 0.75
